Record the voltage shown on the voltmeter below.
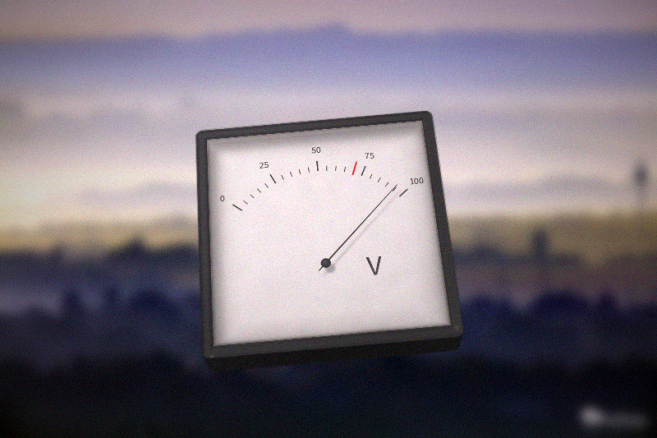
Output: 95 V
